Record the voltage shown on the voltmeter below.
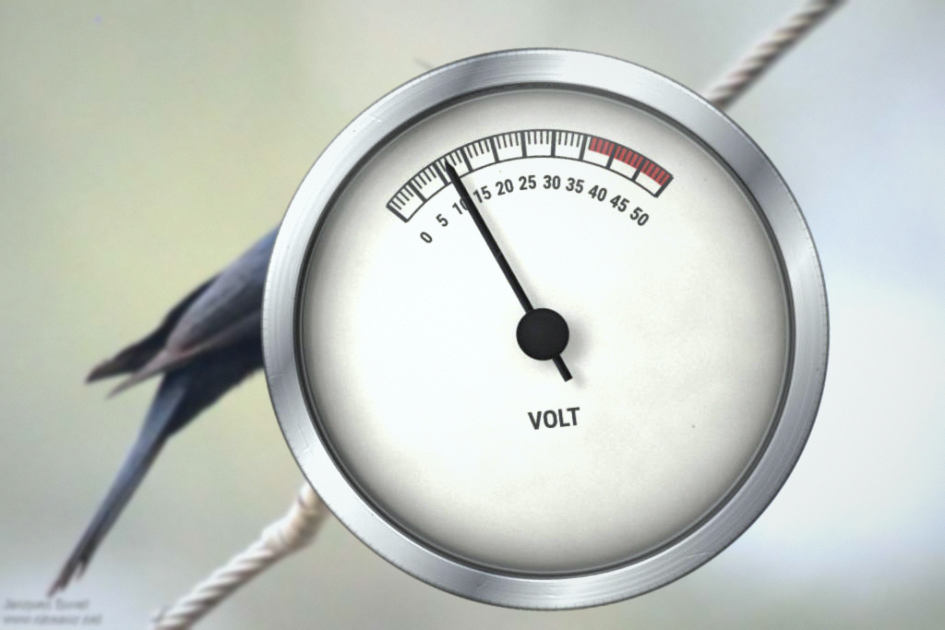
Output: 12 V
